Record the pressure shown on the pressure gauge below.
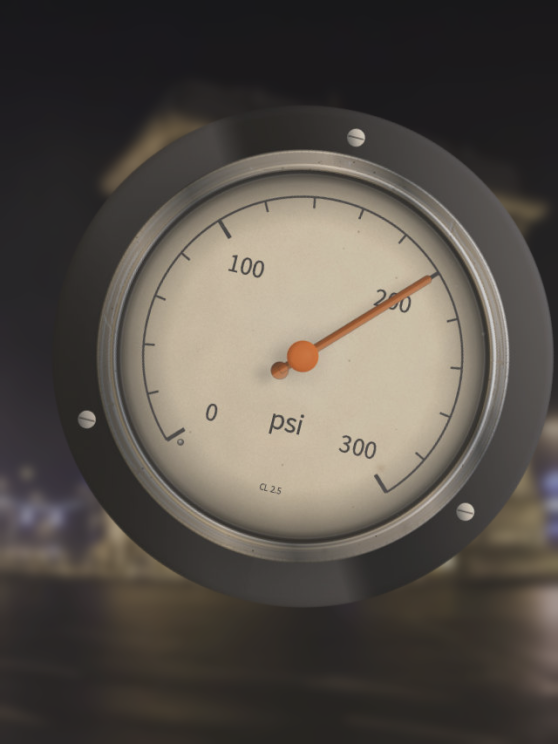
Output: 200 psi
